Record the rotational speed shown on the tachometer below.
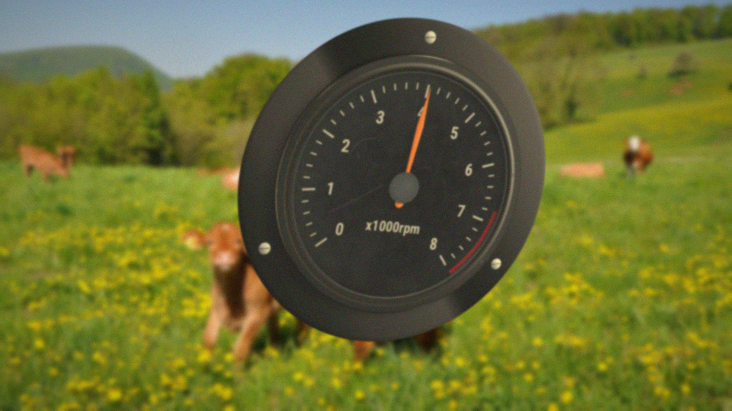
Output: 4000 rpm
